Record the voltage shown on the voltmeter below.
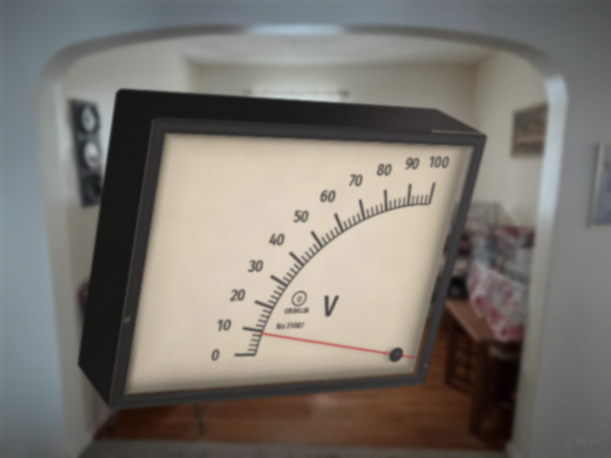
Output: 10 V
